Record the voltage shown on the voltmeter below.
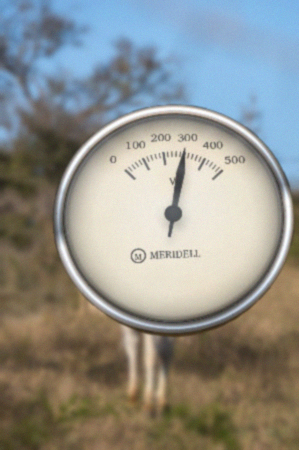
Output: 300 V
